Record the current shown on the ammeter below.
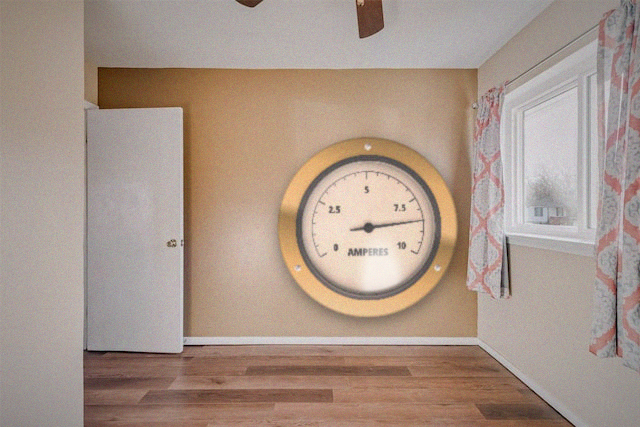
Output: 8.5 A
